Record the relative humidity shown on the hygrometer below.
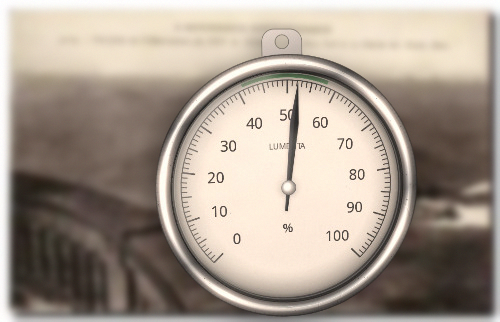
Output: 52 %
